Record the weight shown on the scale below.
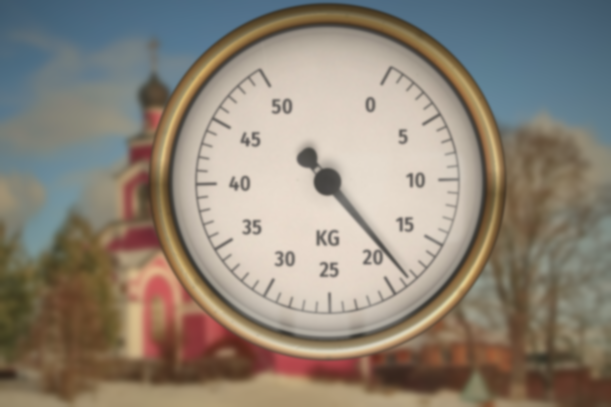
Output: 18.5 kg
